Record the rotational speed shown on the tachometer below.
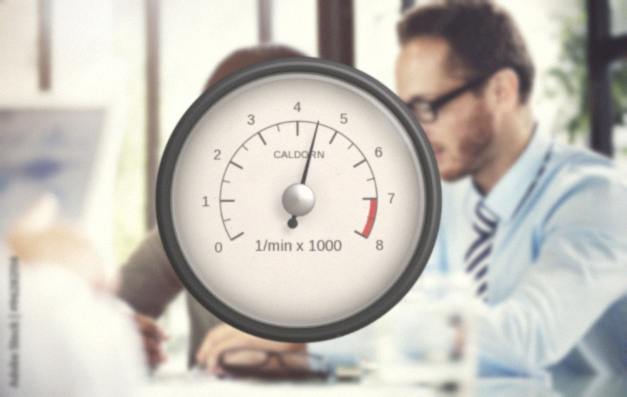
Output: 4500 rpm
